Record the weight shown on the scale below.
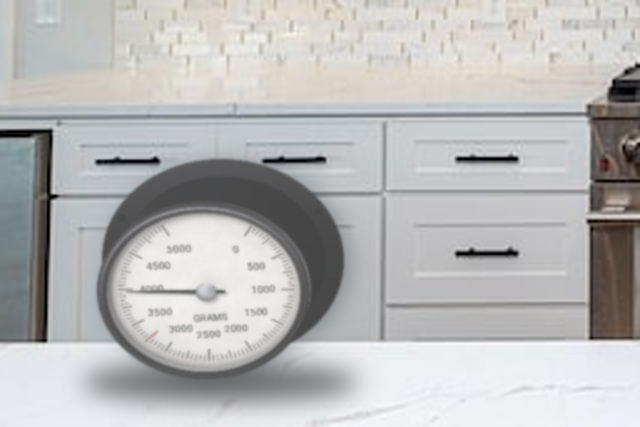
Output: 4000 g
